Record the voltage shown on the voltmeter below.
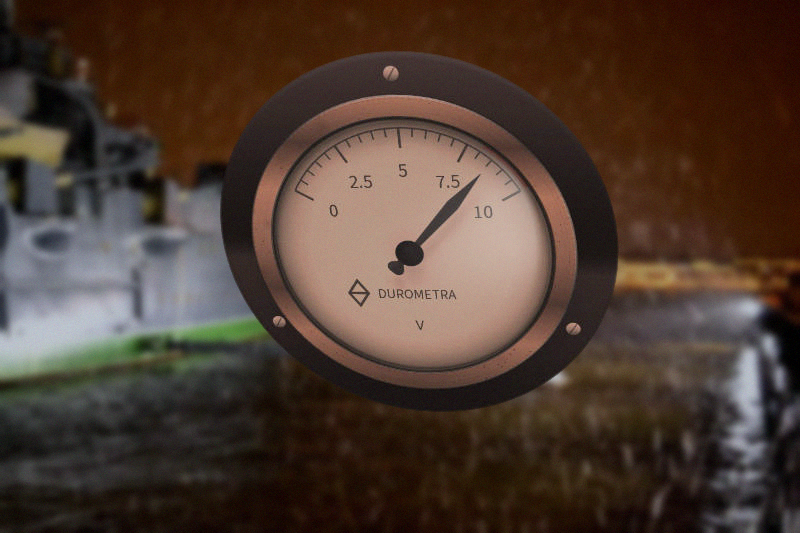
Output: 8.5 V
